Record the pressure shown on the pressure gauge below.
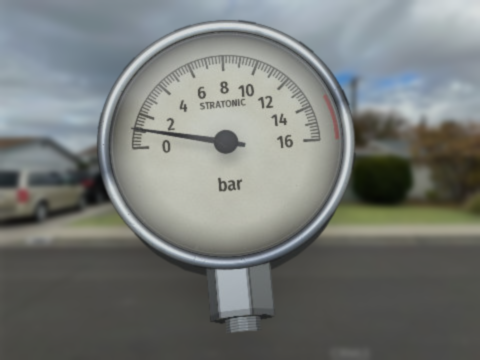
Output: 1 bar
